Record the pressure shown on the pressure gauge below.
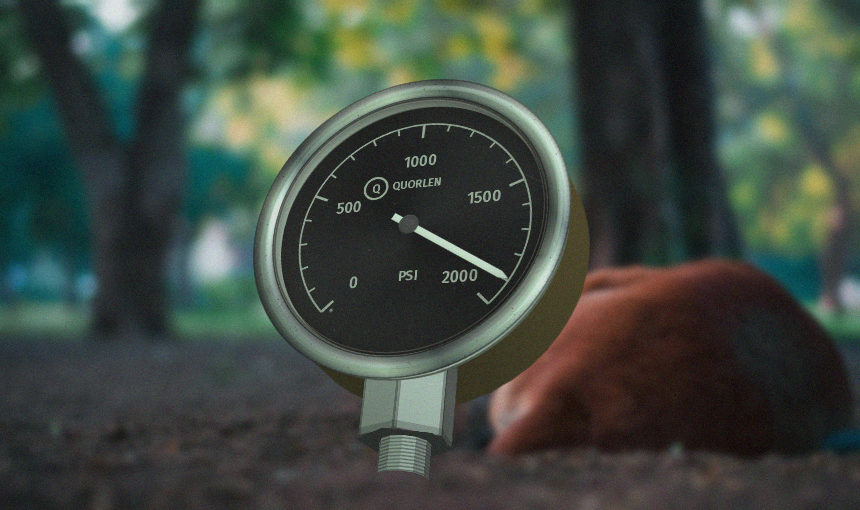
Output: 1900 psi
